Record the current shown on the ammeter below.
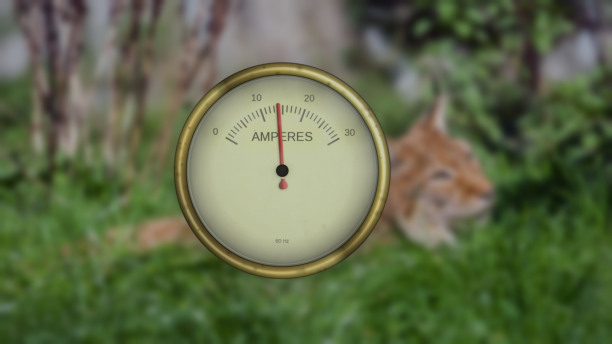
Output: 14 A
